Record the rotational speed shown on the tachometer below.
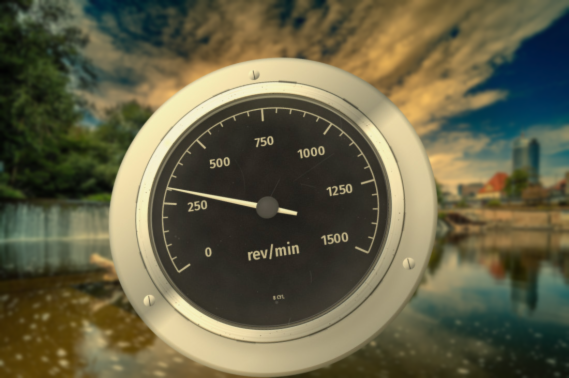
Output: 300 rpm
